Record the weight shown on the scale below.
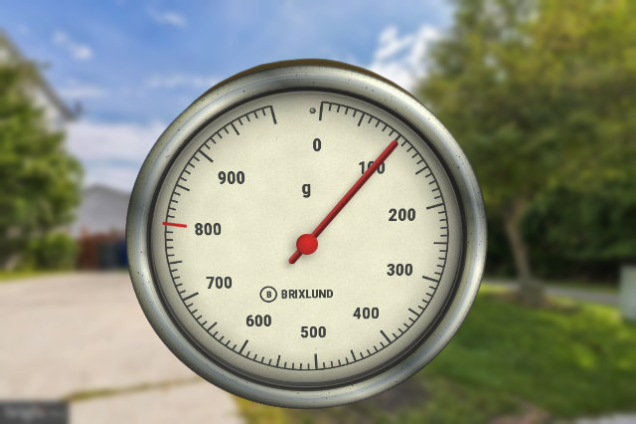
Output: 100 g
